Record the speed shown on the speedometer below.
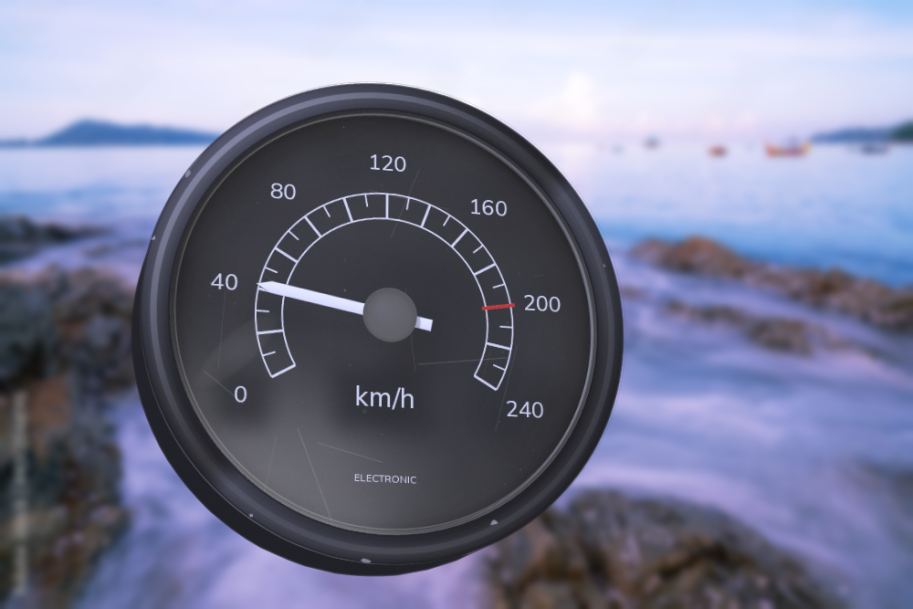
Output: 40 km/h
